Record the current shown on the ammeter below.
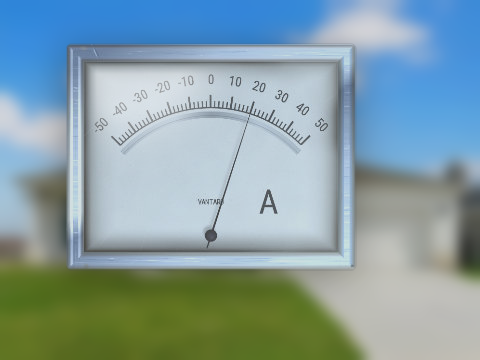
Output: 20 A
